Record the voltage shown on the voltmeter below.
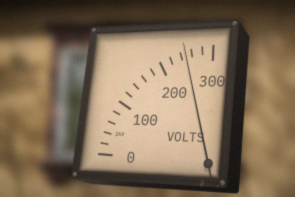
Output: 250 V
